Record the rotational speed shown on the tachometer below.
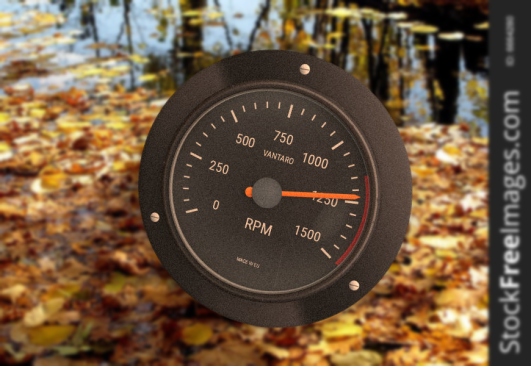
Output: 1225 rpm
